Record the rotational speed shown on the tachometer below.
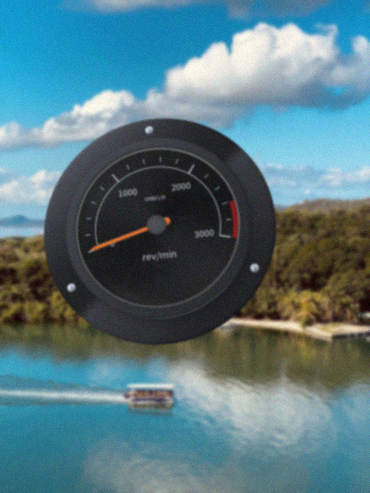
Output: 0 rpm
